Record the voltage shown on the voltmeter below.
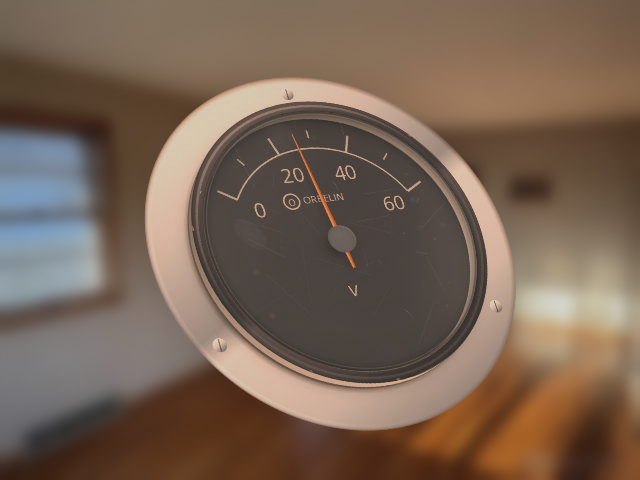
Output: 25 V
